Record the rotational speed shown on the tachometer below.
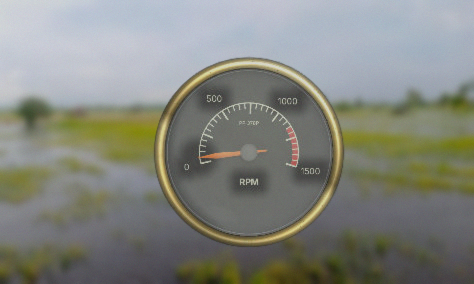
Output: 50 rpm
